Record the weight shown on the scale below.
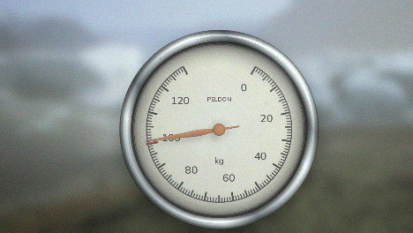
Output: 100 kg
